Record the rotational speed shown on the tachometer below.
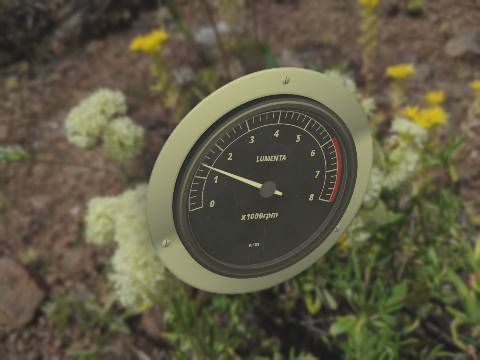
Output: 1400 rpm
